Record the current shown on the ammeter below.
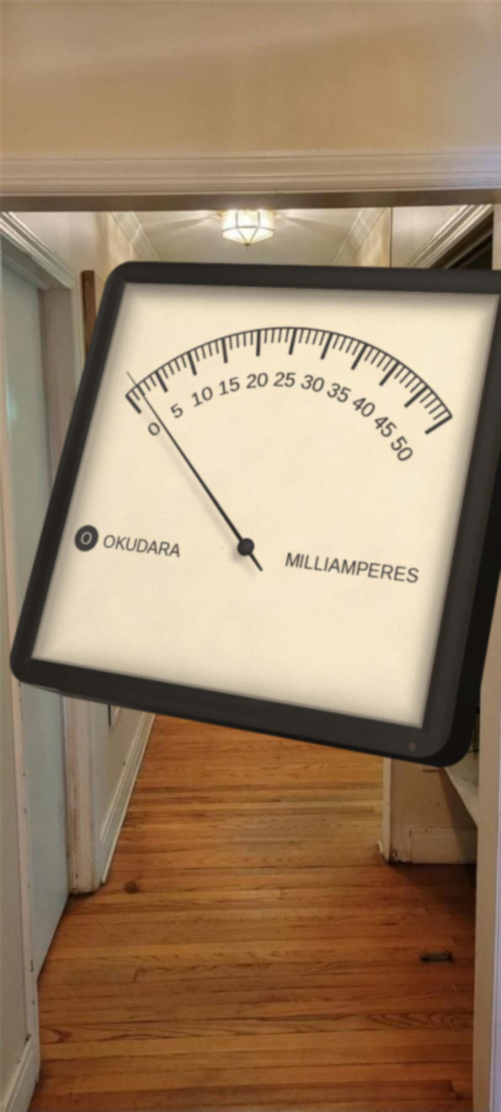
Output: 2 mA
